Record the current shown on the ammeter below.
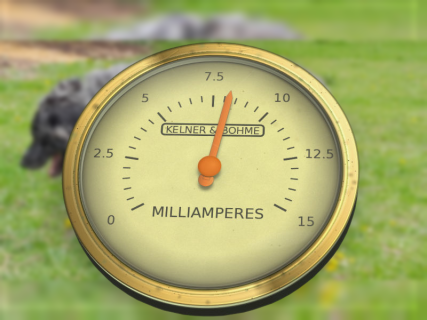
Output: 8.25 mA
